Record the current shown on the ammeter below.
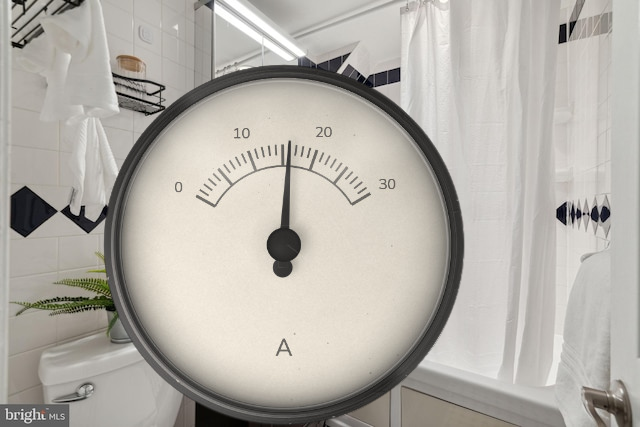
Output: 16 A
